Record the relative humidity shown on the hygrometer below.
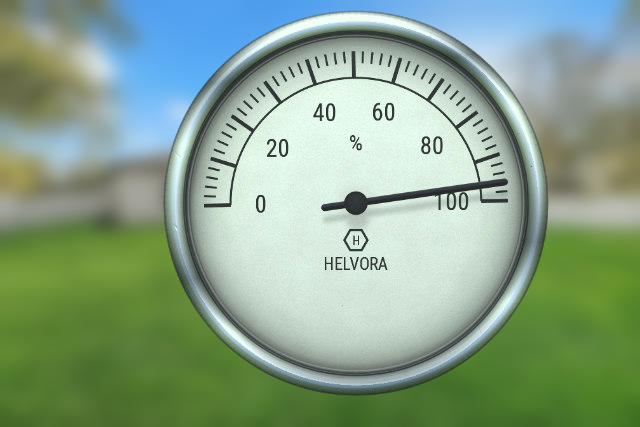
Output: 96 %
